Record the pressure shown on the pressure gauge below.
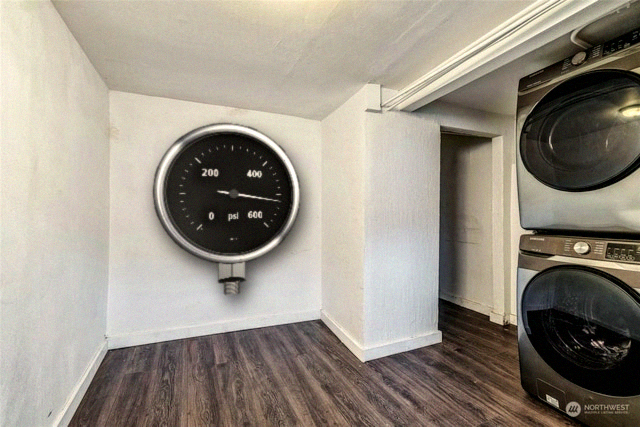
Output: 520 psi
